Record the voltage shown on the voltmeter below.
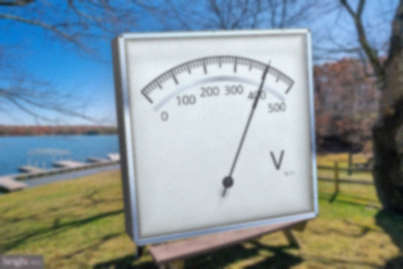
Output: 400 V
